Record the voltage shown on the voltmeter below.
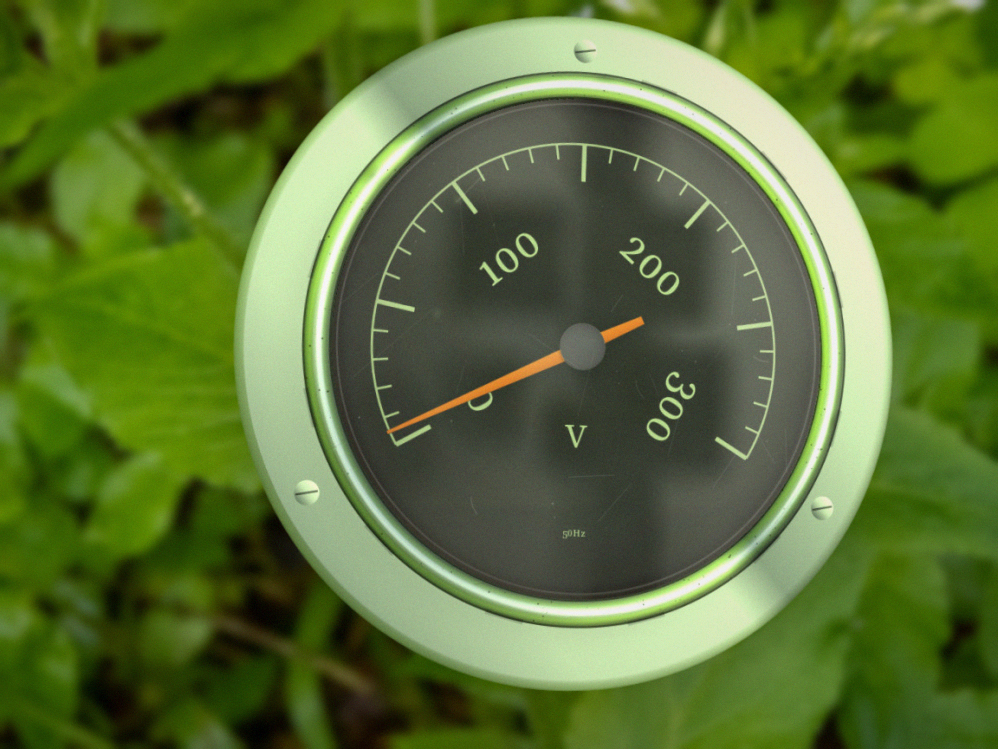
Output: 5 V
